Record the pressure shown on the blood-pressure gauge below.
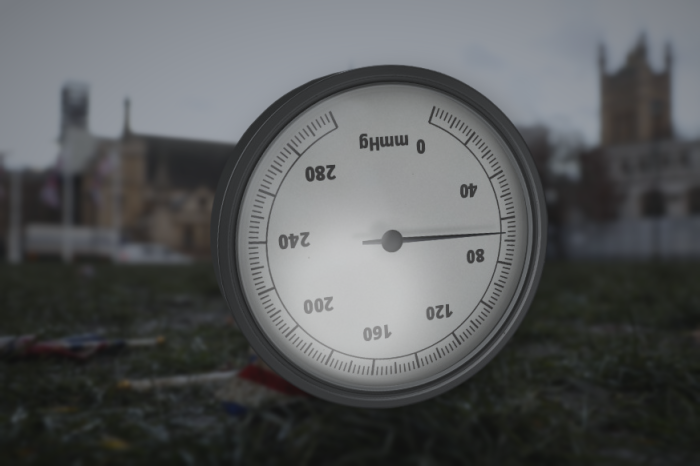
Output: 66 mmHg
